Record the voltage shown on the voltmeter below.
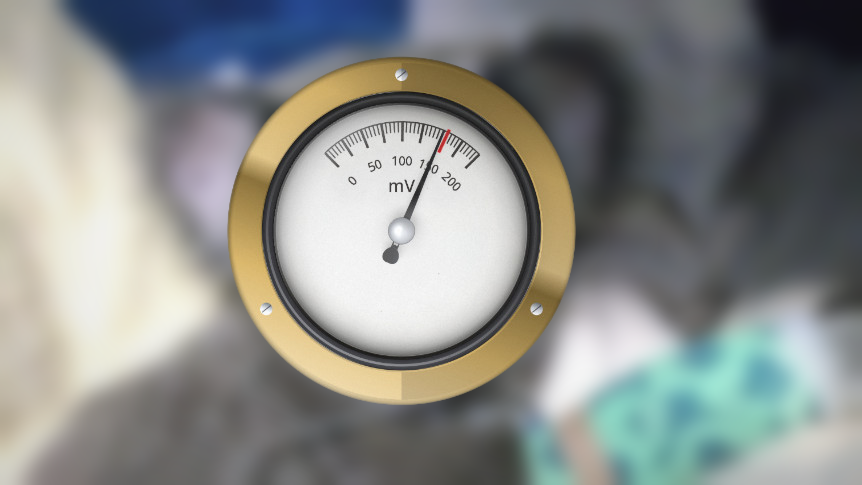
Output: 150 mV
